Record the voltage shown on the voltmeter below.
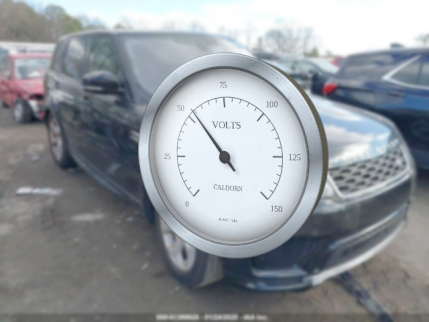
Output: 55 V
